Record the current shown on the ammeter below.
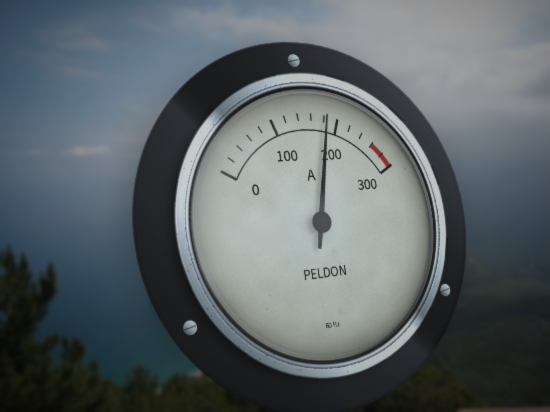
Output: 180 A
